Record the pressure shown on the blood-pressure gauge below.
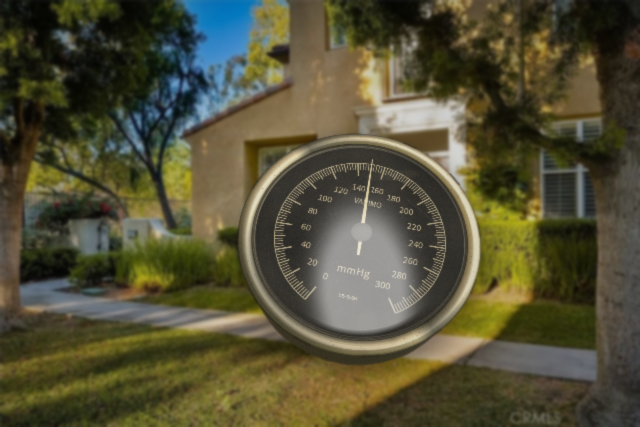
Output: 150 mmHg
